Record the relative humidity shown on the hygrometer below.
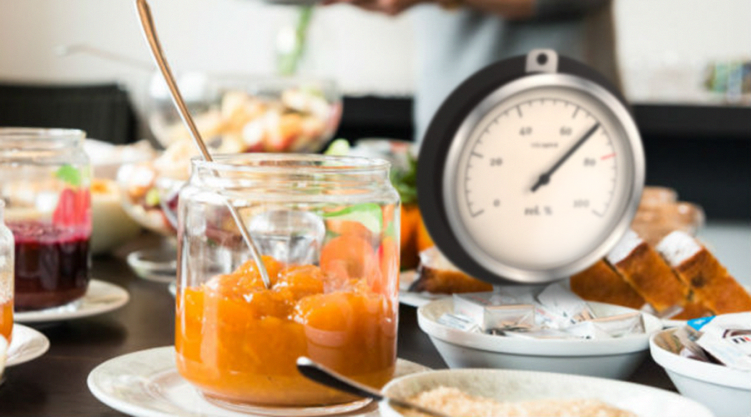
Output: 68 %
